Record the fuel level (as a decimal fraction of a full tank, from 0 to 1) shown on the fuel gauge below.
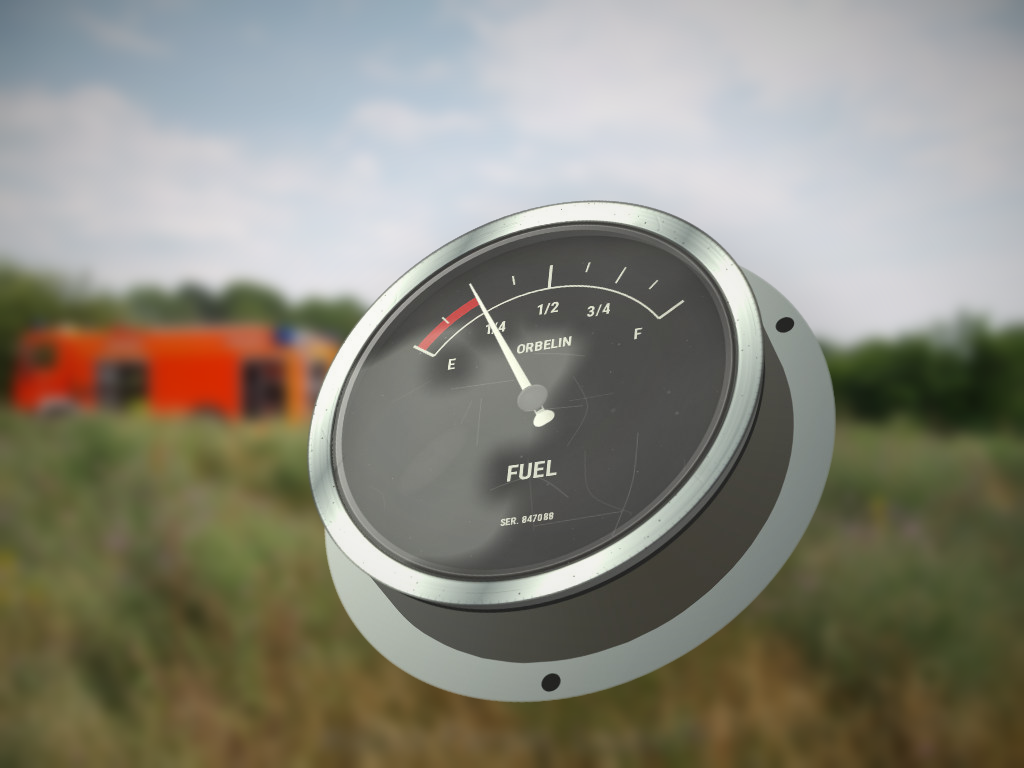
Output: 0.25
